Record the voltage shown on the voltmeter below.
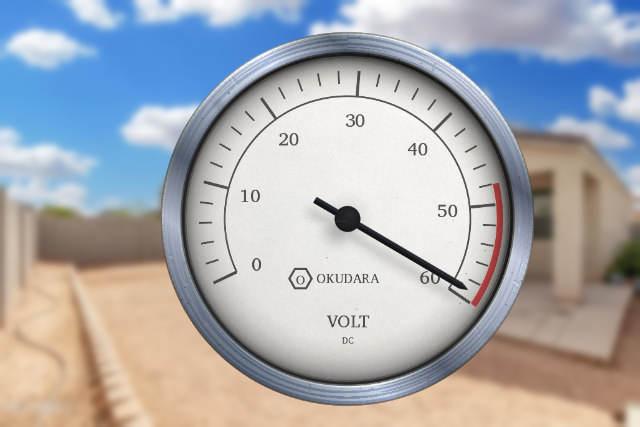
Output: 59 V
